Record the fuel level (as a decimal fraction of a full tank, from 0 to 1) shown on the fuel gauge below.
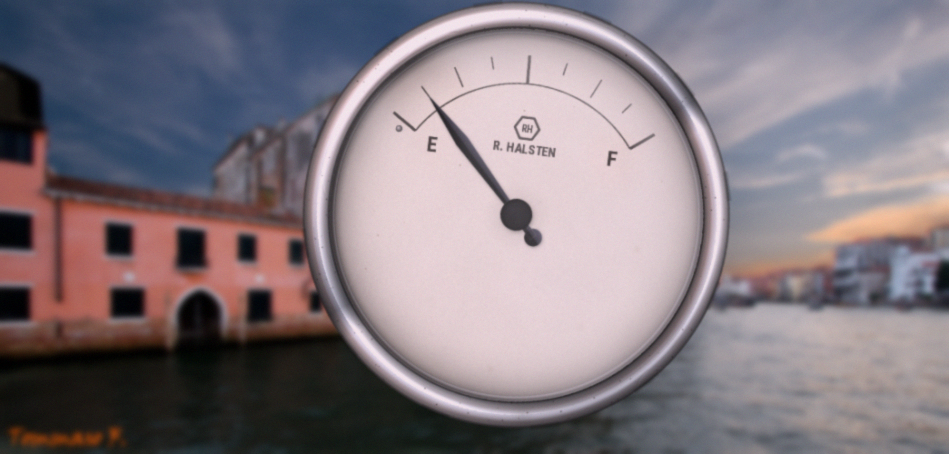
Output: 0.125
